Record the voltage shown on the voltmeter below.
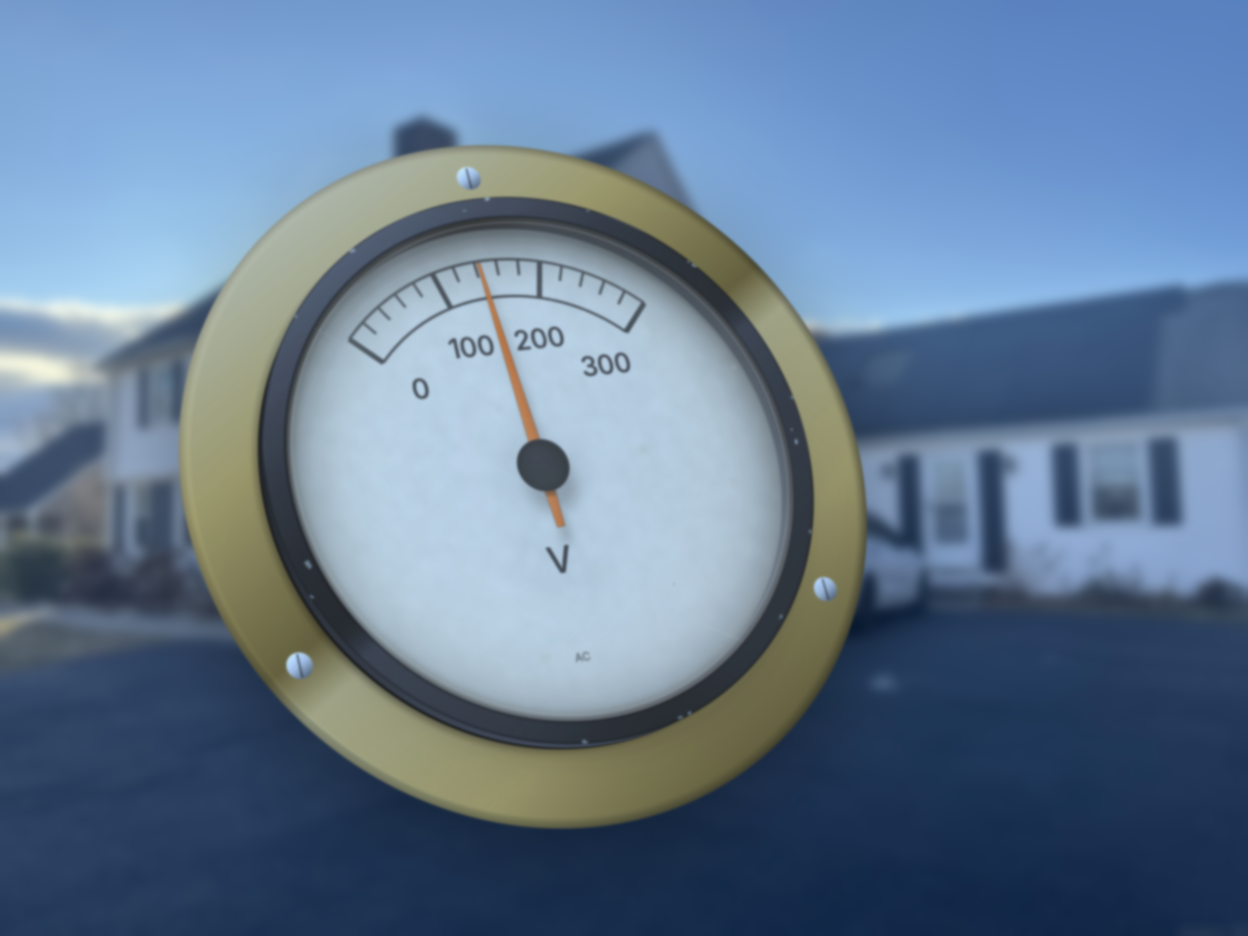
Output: 140 V
